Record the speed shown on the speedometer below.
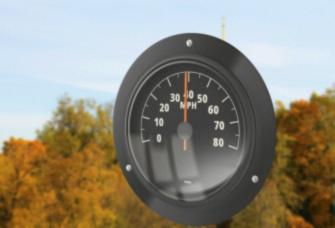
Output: 40 mph
